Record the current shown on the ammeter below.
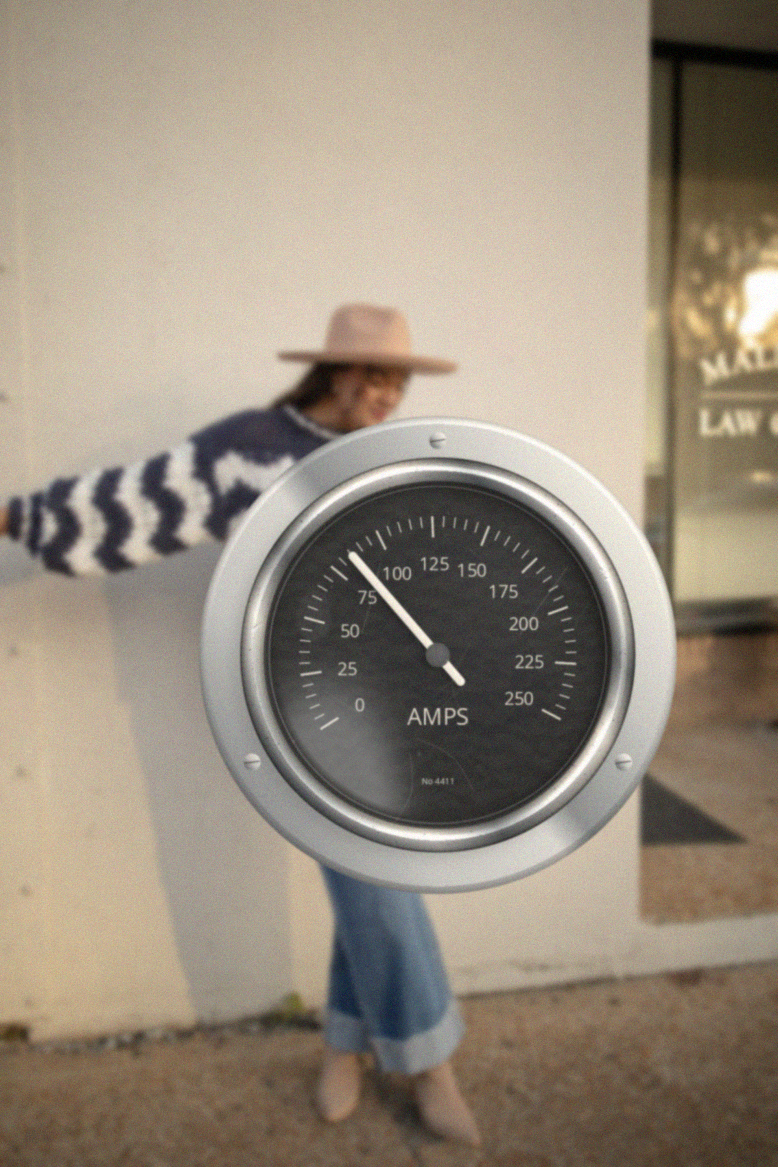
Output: 85 A
